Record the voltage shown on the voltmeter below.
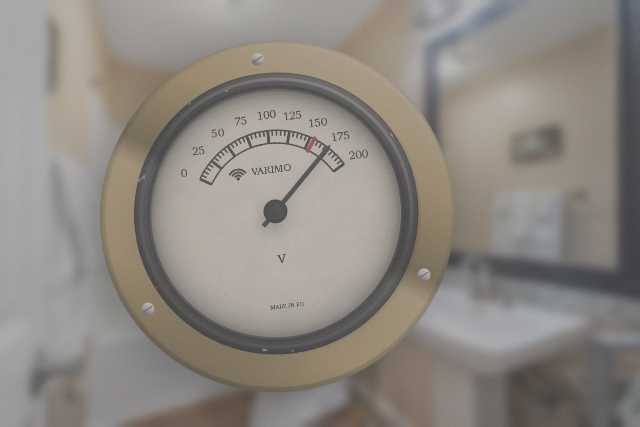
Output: 175 V
